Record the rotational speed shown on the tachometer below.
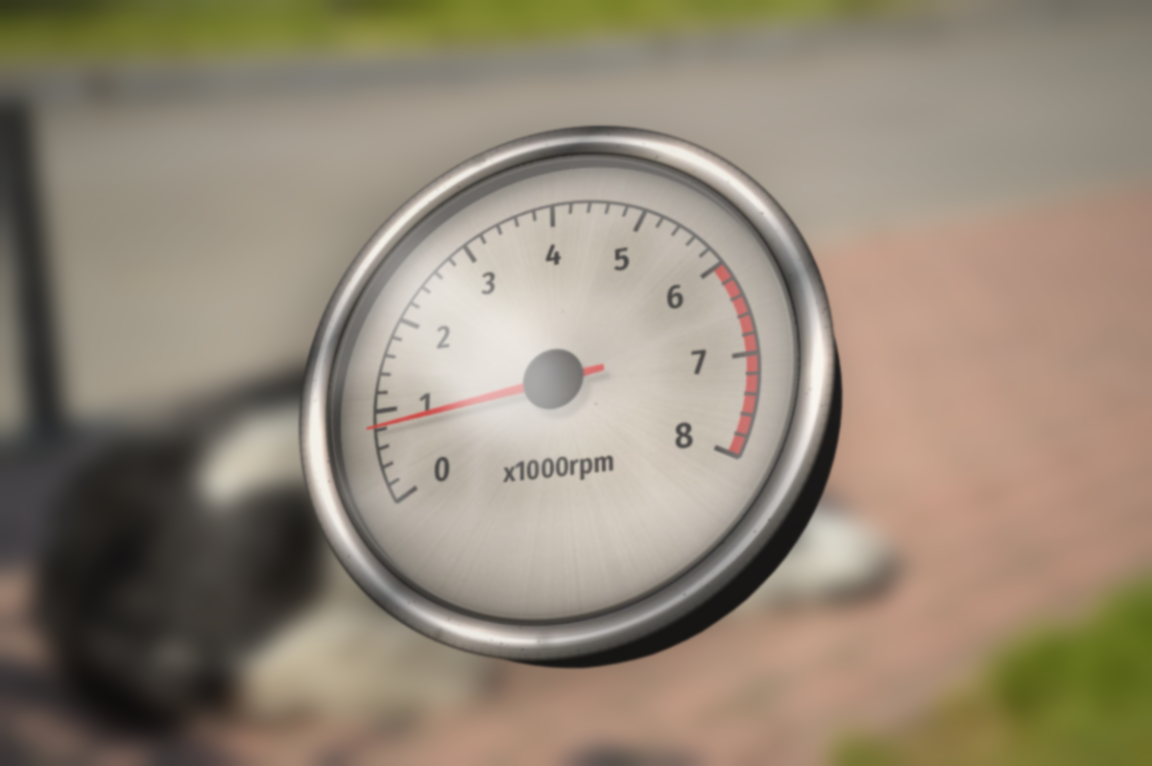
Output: 800 rpm
